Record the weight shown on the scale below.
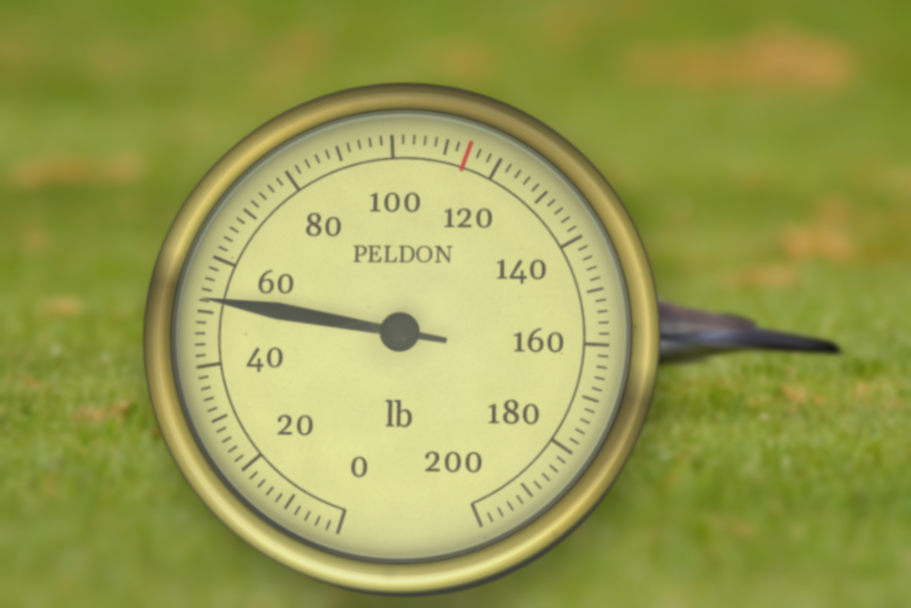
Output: 52 lb
